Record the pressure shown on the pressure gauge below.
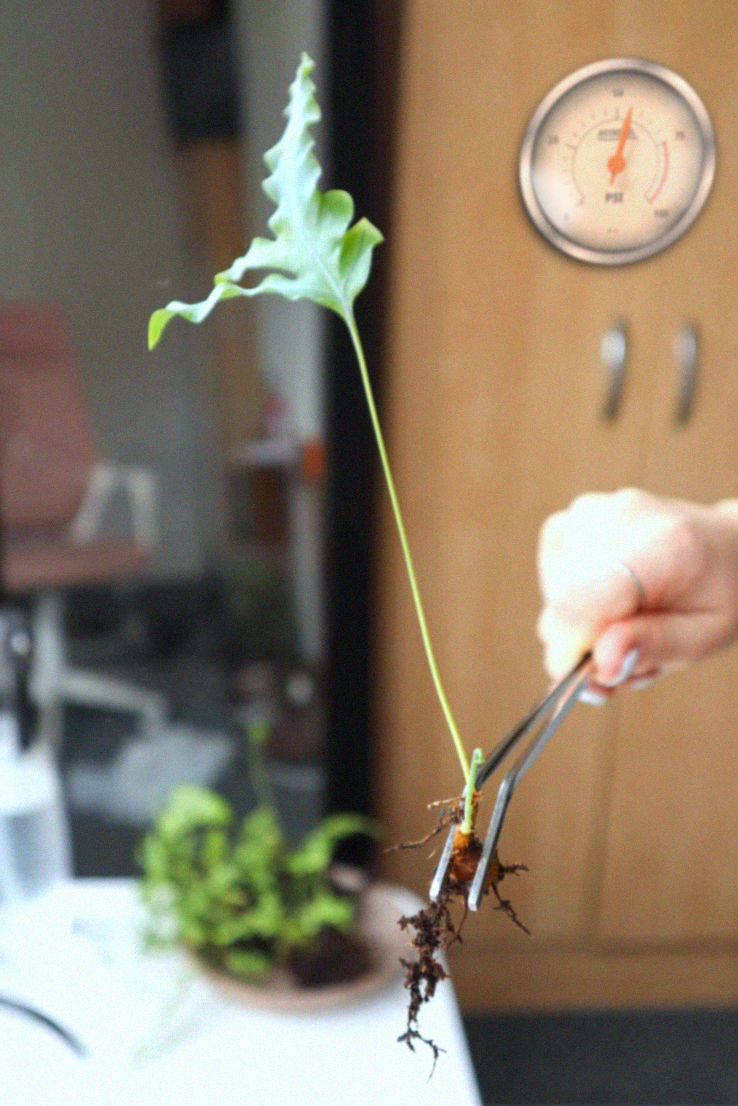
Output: 55 psi
